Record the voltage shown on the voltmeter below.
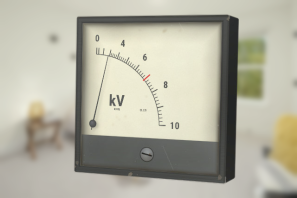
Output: 3 kV
